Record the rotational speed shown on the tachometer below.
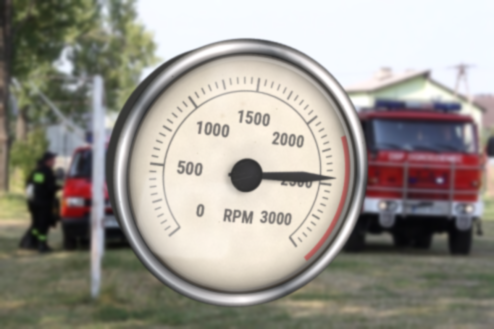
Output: 2450 rpm
